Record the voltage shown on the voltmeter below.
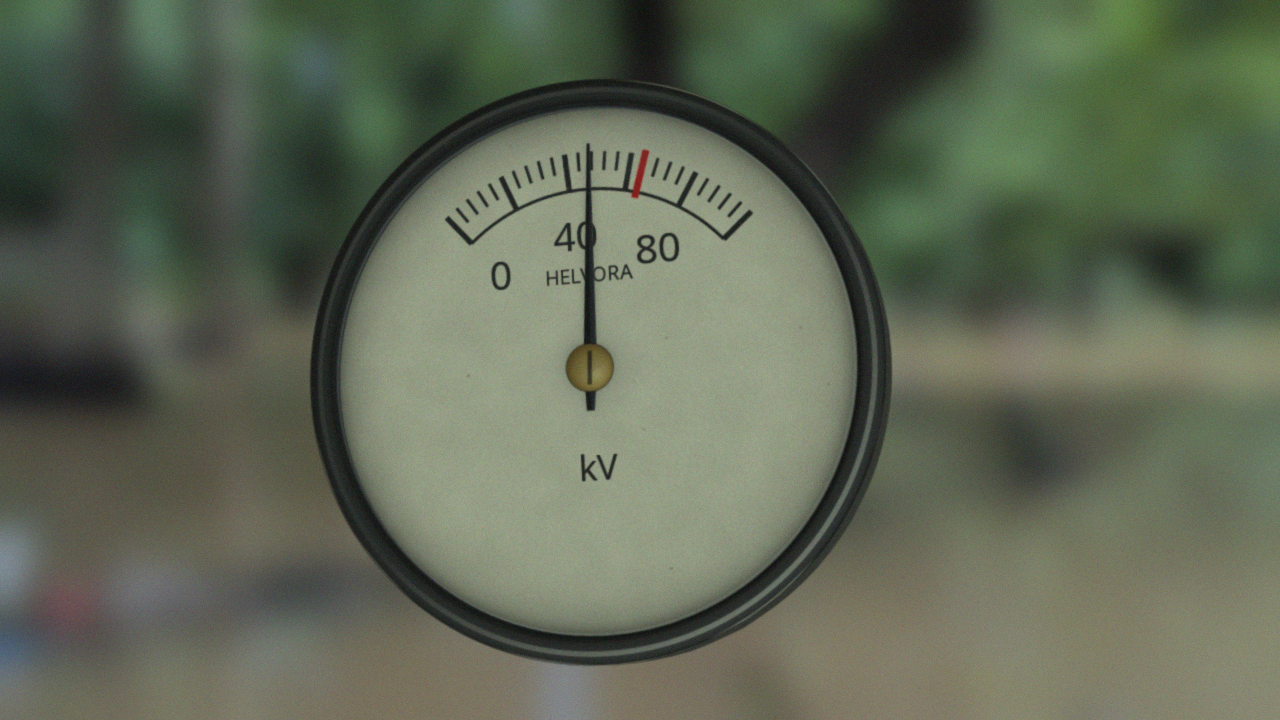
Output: 48 kV
